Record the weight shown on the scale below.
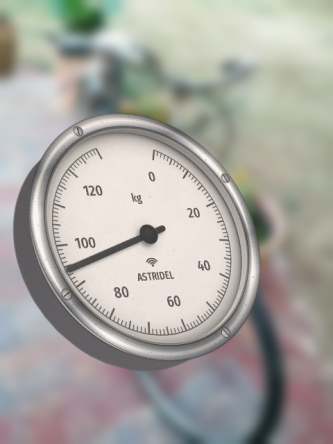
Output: 94 kg
